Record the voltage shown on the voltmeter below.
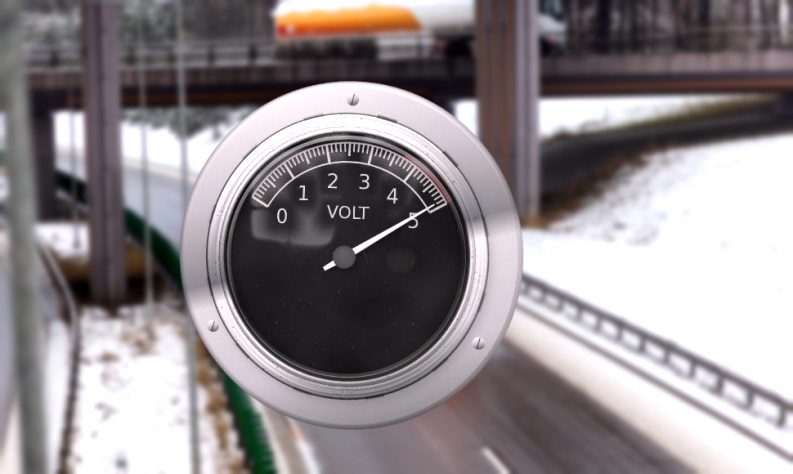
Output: 4.9 V
